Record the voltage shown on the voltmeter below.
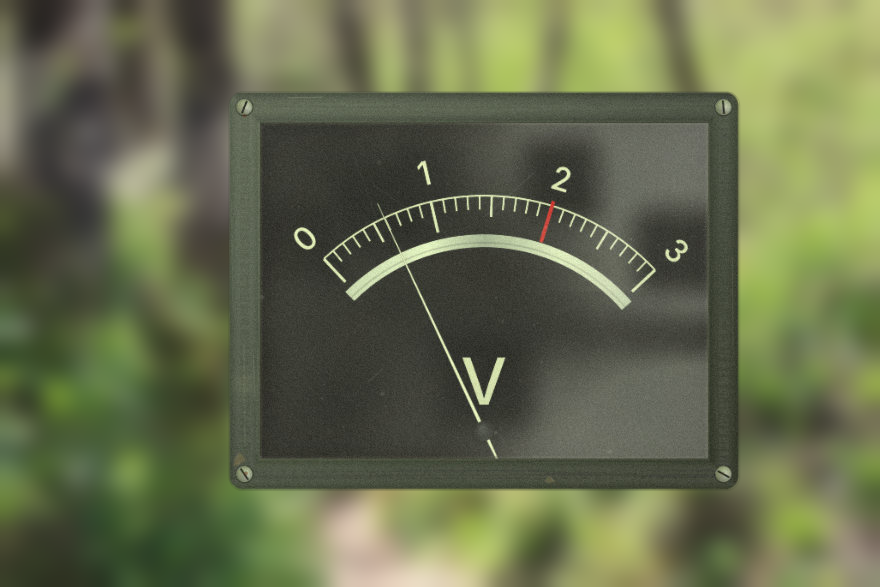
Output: 0.6 V
